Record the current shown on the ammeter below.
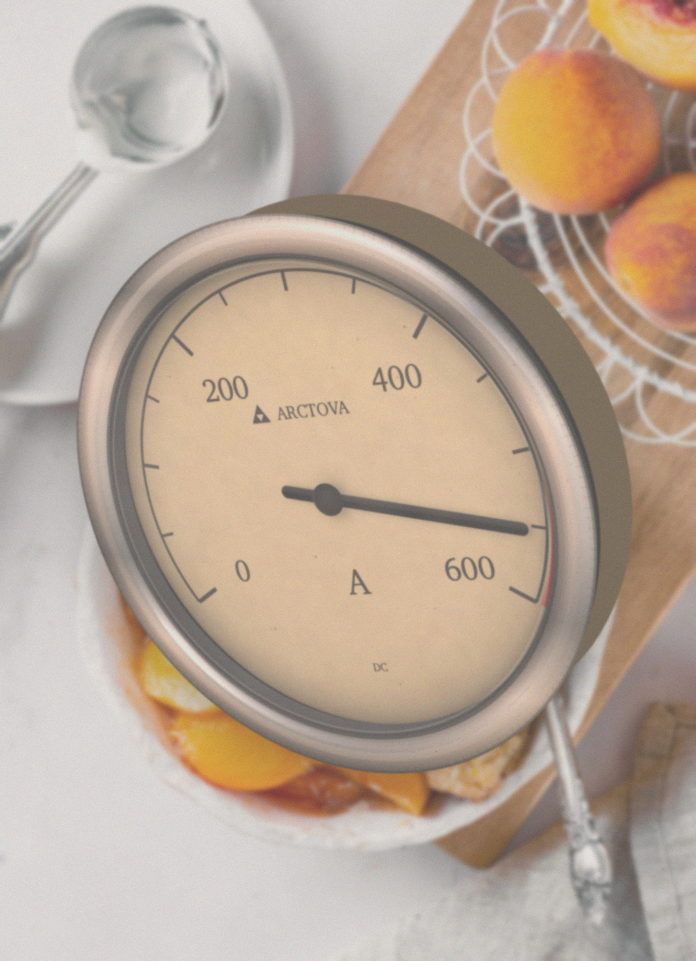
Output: 550 A
